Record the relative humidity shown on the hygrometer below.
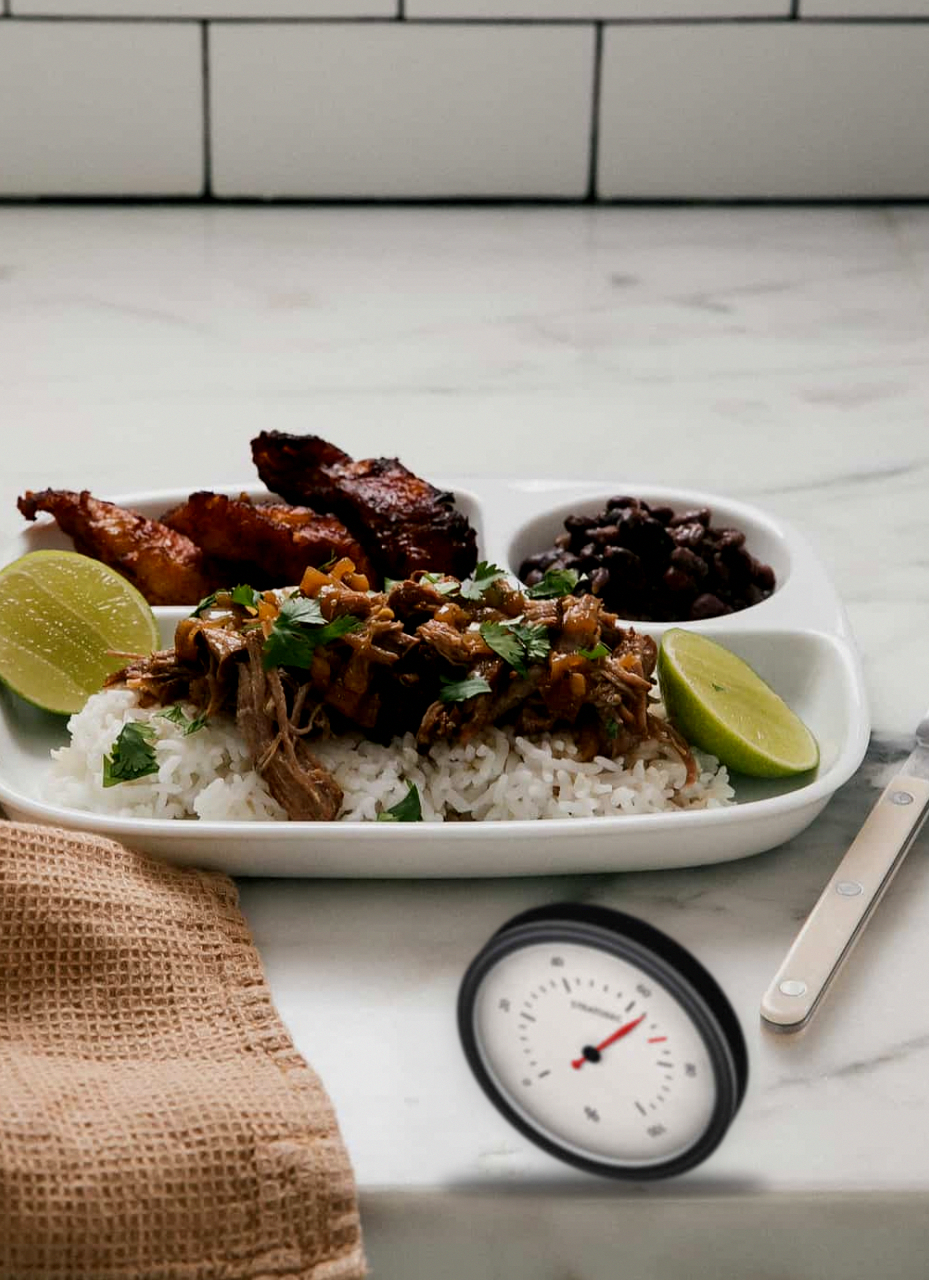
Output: 64 %
